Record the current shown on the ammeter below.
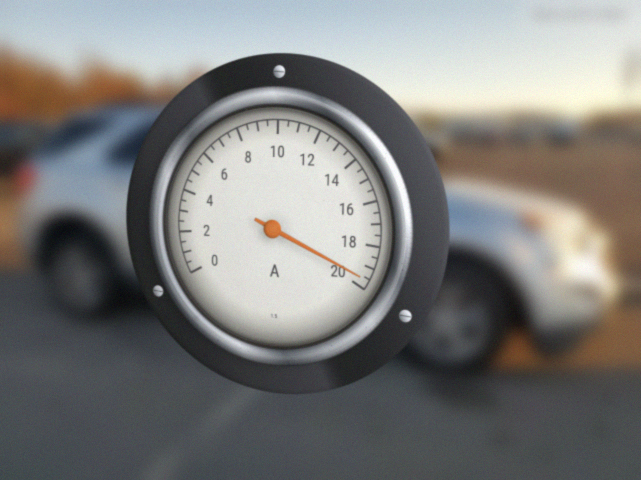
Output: 19.5 A
